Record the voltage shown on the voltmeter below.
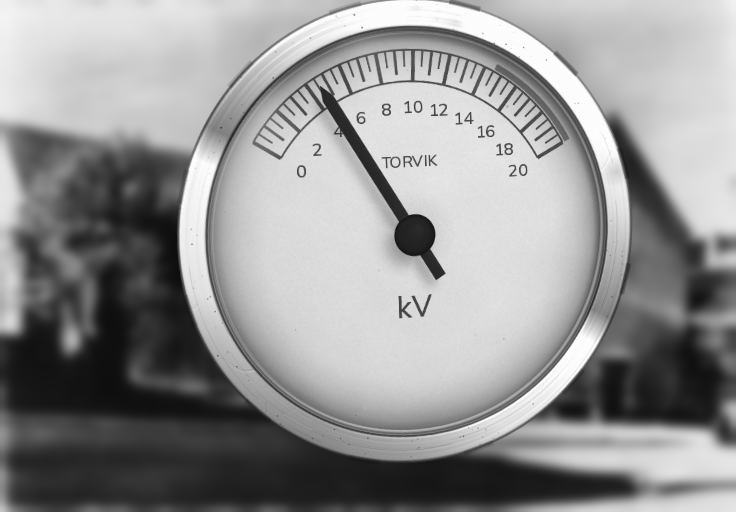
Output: 4.5 kV
